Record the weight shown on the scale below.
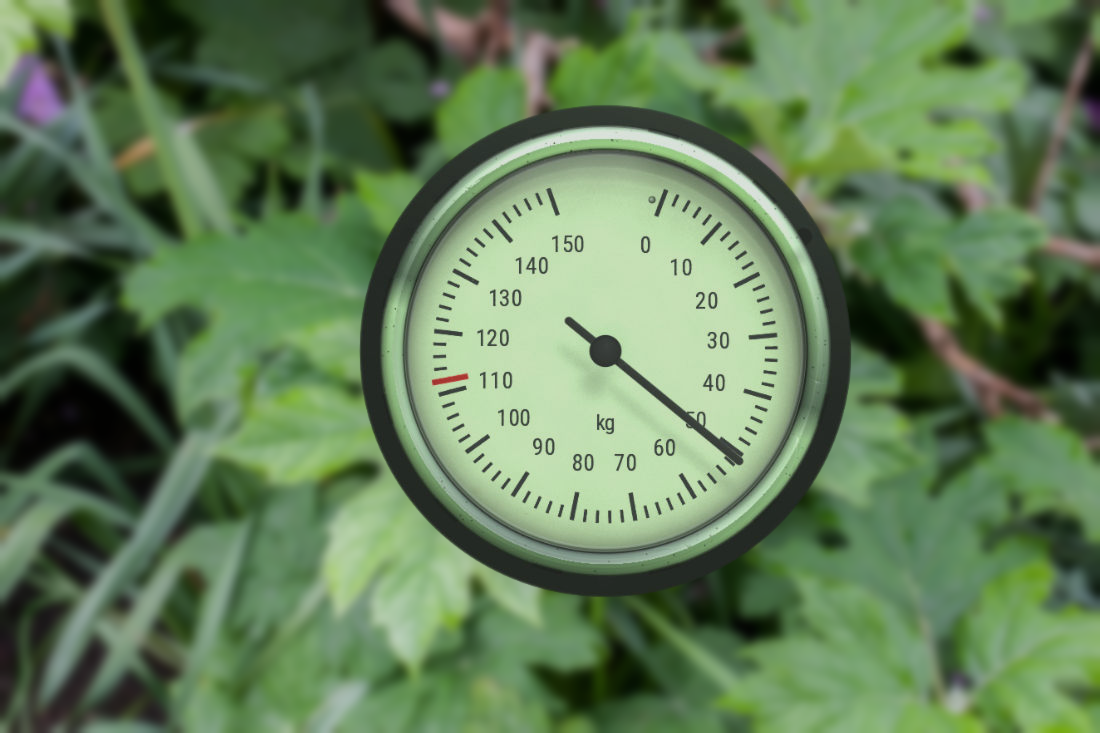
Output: 51 kg
